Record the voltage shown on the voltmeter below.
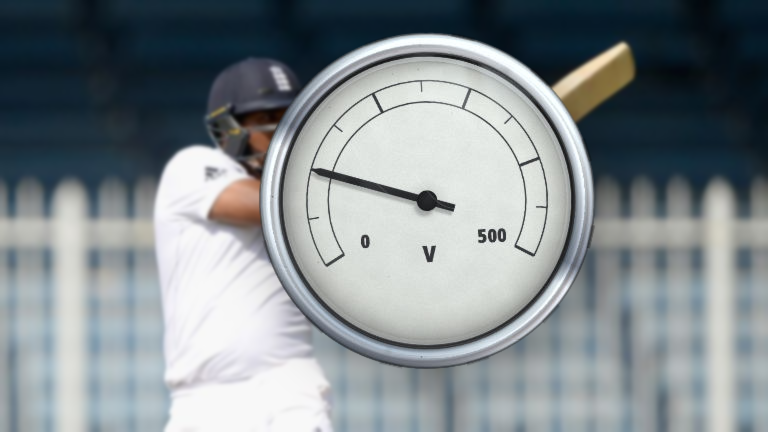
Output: 100 V
